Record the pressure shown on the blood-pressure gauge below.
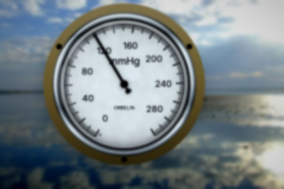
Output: 120 mmHg
